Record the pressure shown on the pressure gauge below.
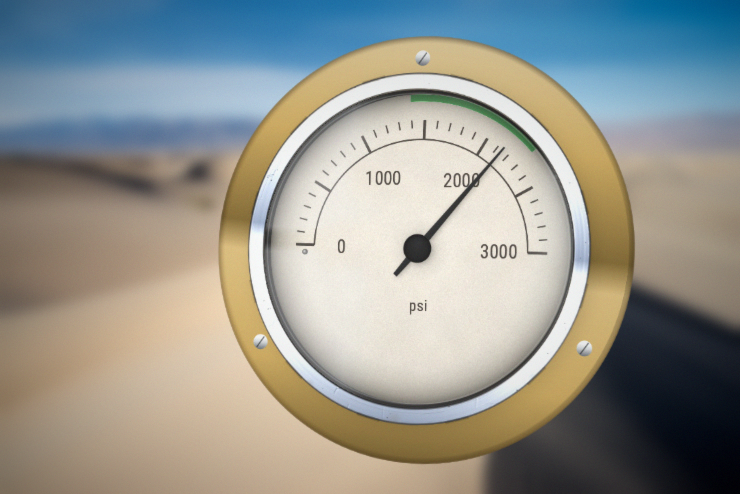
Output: 2150 psi
